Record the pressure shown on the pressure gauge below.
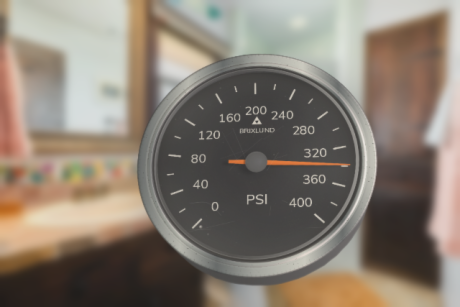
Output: 340 psi
